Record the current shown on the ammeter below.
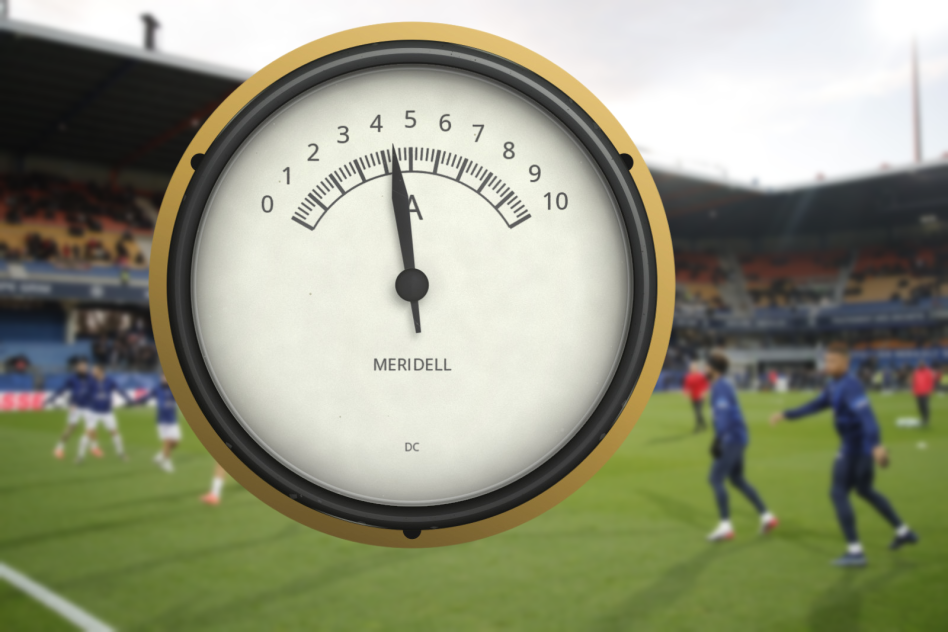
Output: 4.4 A
